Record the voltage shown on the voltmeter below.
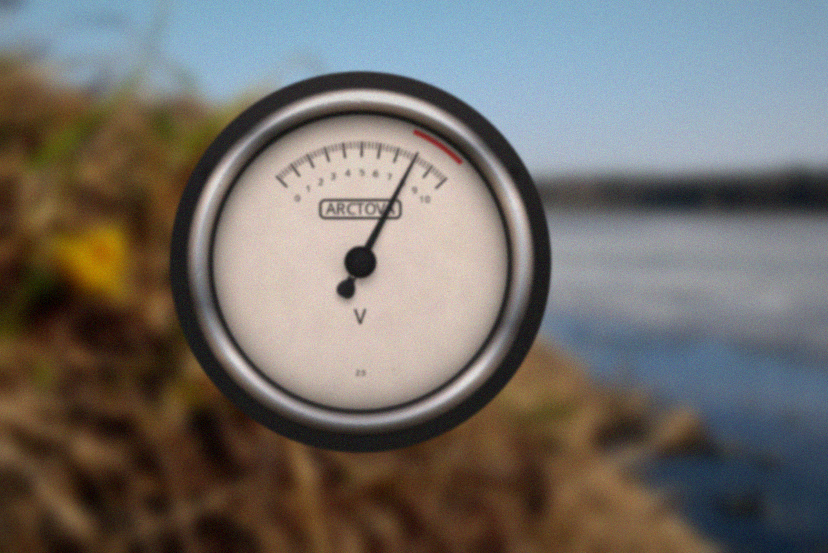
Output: 8 V
